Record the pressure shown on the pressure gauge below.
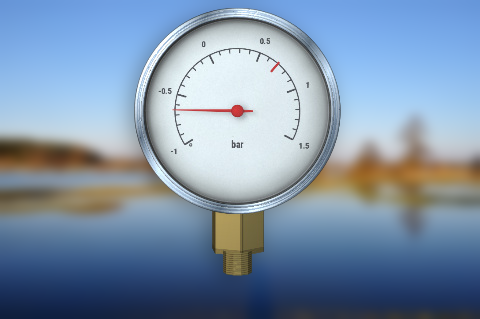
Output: -0.65 bar
